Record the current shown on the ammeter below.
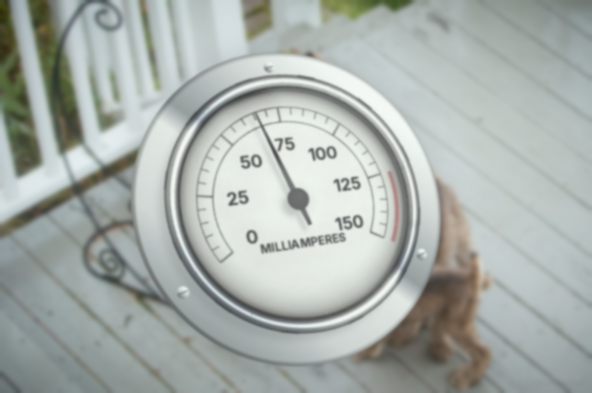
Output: 65 mA
